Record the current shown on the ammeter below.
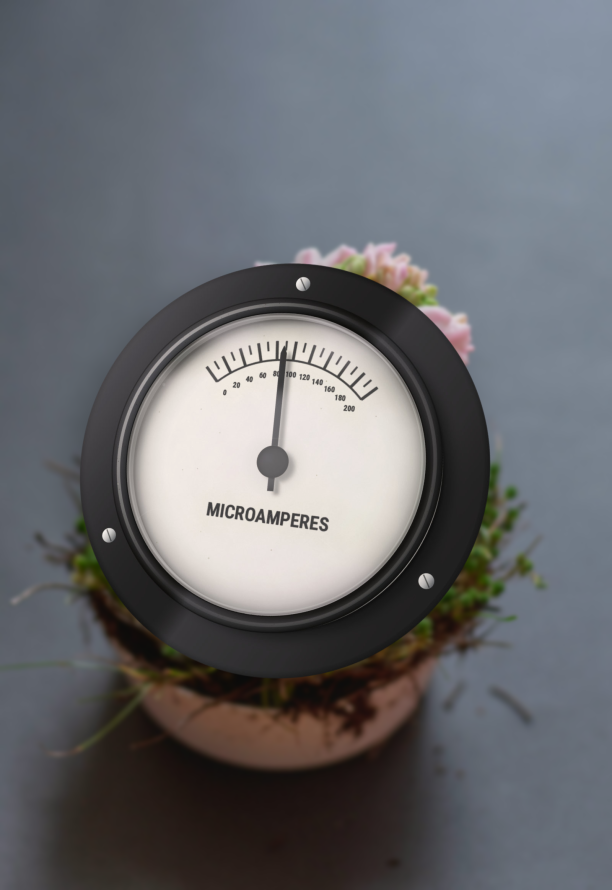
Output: 90 µA
